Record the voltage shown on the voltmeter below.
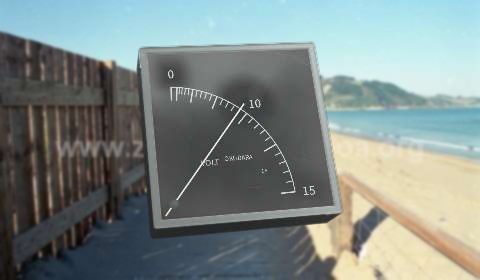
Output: 9.5 V
